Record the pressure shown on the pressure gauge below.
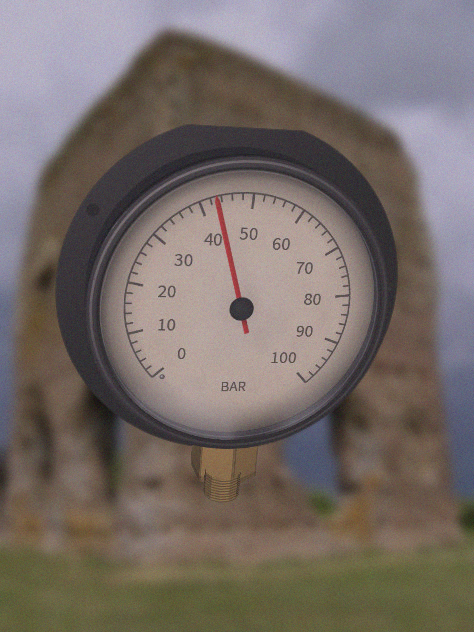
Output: 43 bar
